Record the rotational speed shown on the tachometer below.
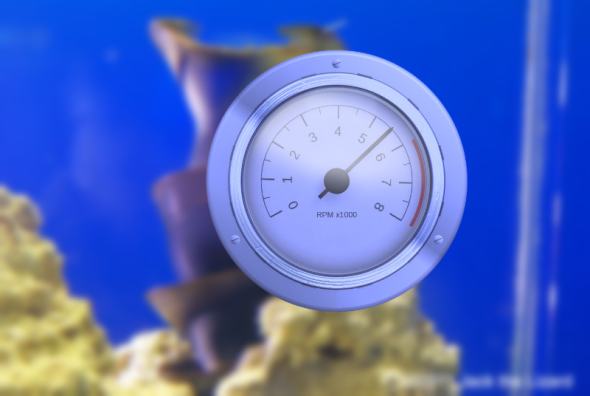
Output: 5500 rpm
